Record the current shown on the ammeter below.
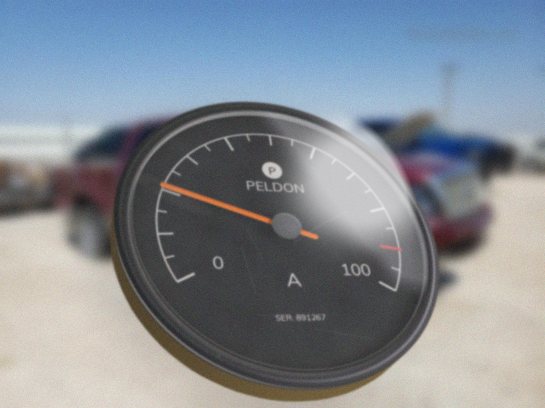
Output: 20 A
